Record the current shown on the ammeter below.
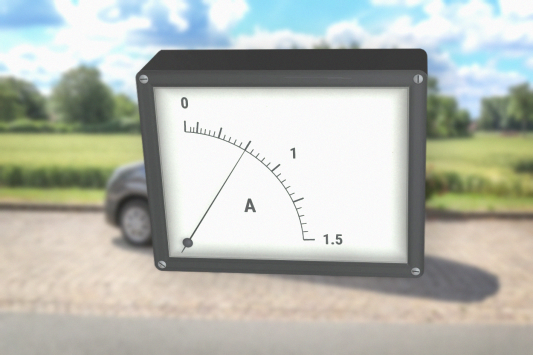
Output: 0.75 A
